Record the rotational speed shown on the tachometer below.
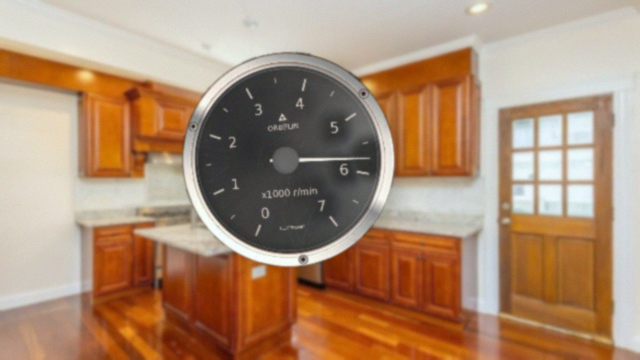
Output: 5750 rpm
